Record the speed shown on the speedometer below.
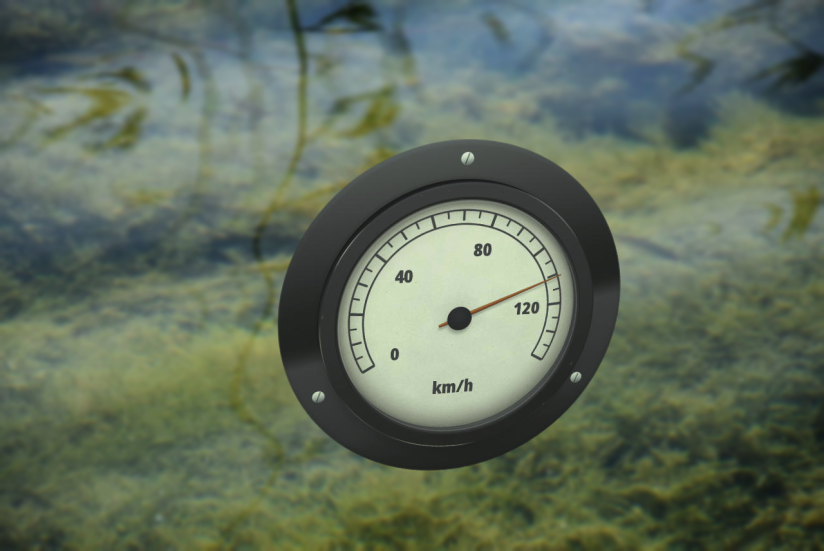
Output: 110 km/h
